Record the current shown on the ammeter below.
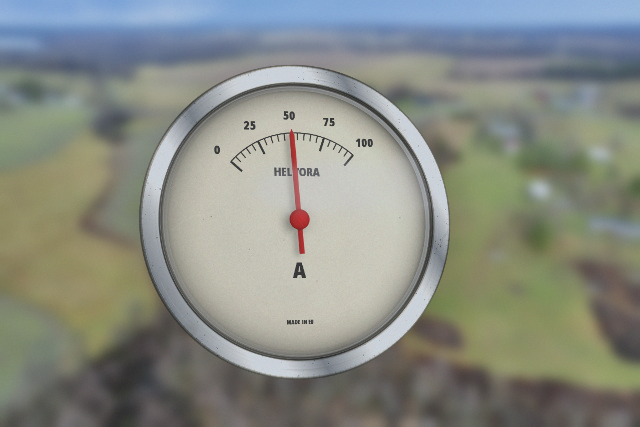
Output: 50 A
